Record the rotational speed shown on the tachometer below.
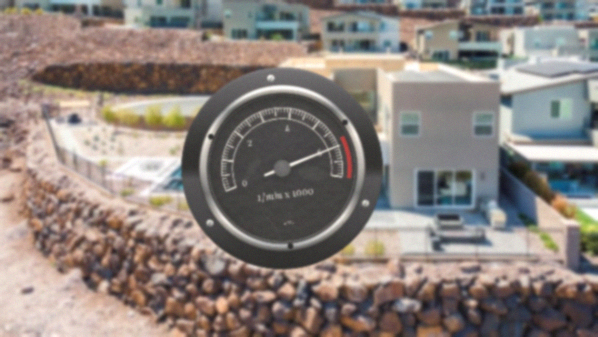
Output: 6000 rpm
